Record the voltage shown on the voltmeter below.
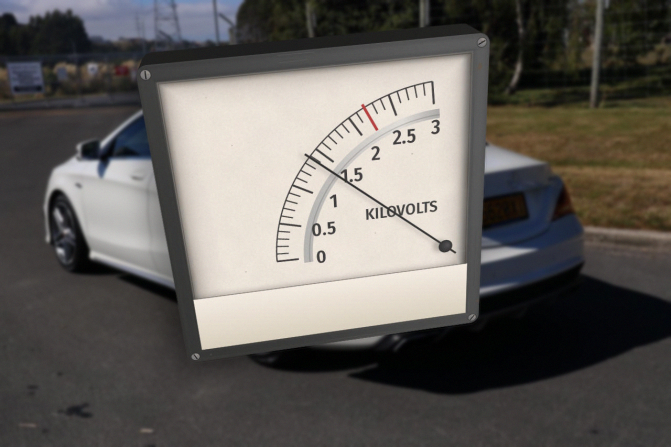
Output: 1.4 kV
